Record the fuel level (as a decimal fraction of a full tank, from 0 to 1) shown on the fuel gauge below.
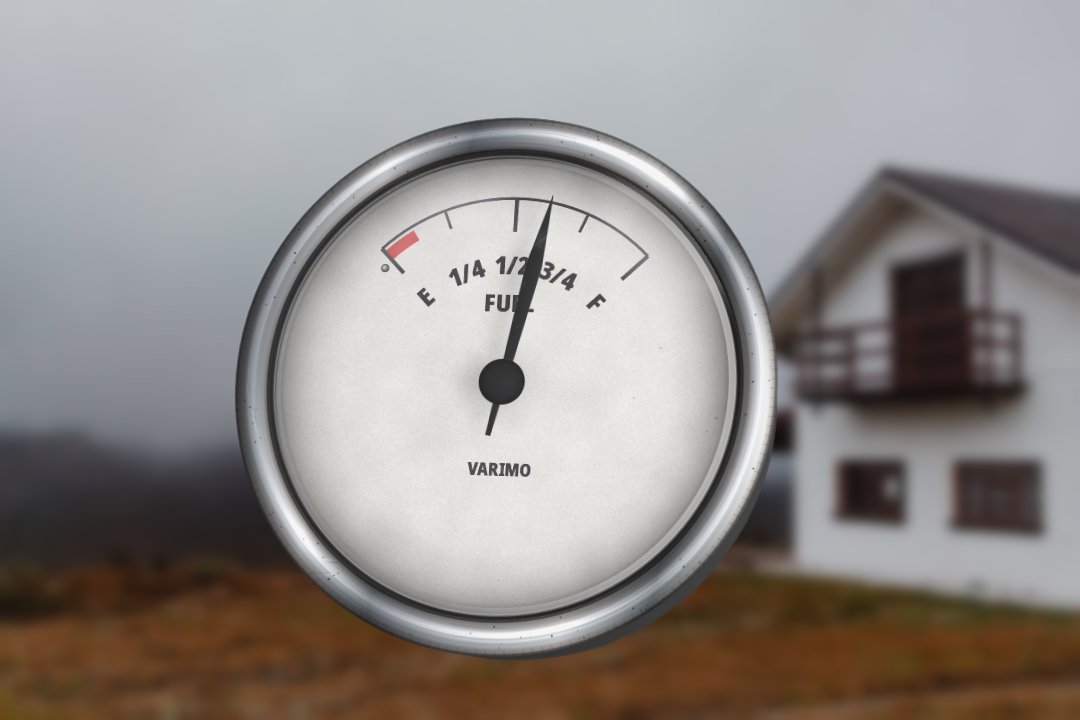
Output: 0.625
